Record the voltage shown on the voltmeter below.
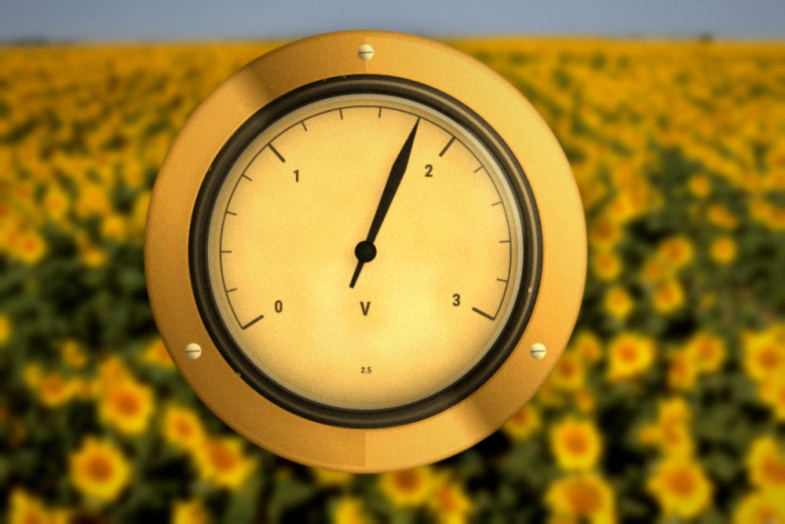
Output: 1.8 V
